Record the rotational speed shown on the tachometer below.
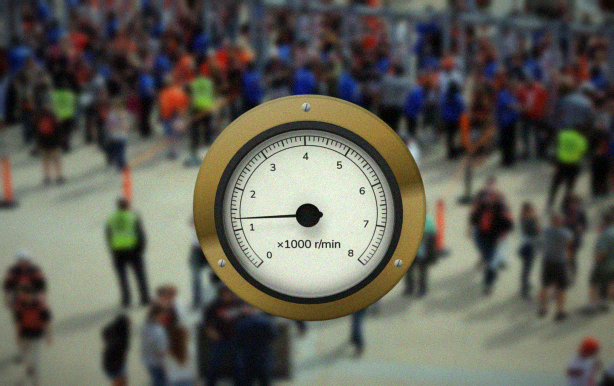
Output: 1300 rpm
